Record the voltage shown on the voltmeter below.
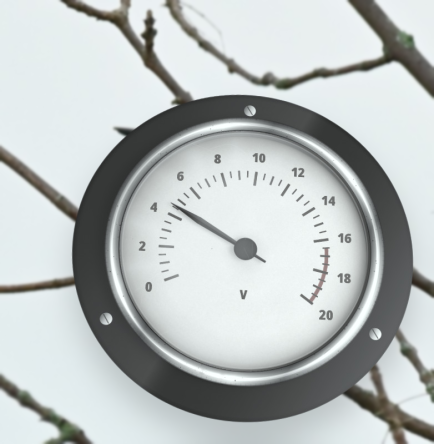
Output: 4.5 V
